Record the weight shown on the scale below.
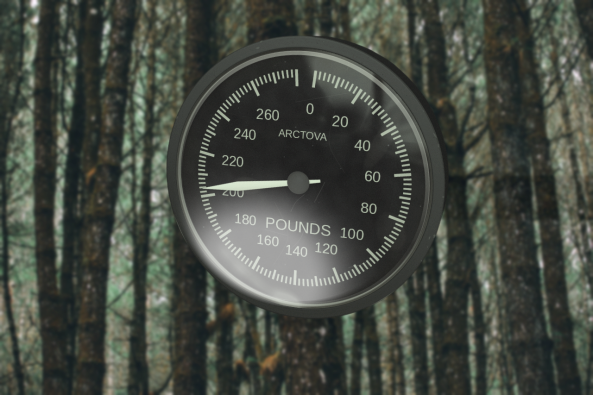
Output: 204 lb
